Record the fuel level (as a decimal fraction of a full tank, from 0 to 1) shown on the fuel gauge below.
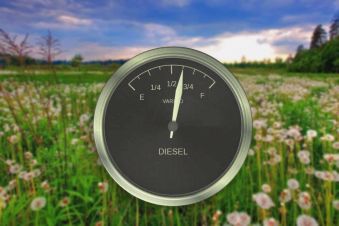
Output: 0.625
